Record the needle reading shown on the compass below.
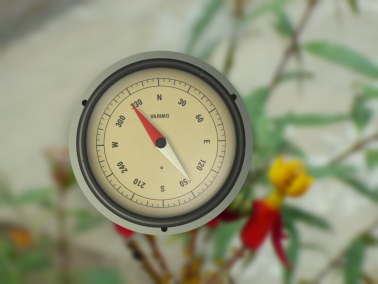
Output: 325 °
